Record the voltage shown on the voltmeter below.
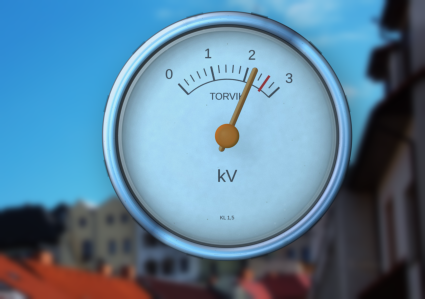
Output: 2.2 kV
